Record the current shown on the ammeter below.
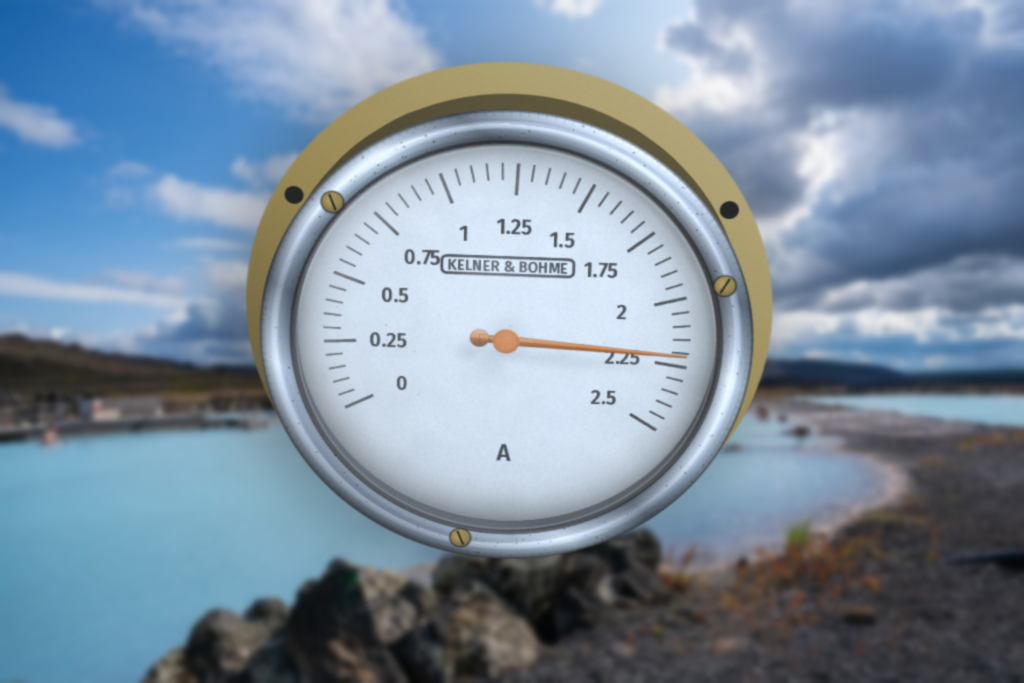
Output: 2.2 A
